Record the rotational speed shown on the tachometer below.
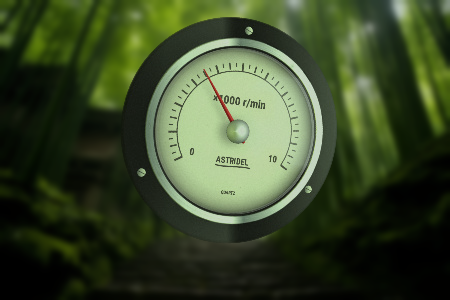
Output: 3500 rpm
